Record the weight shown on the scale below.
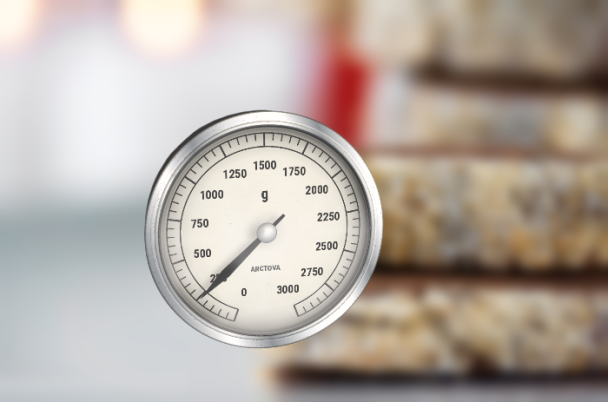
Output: 250 g
